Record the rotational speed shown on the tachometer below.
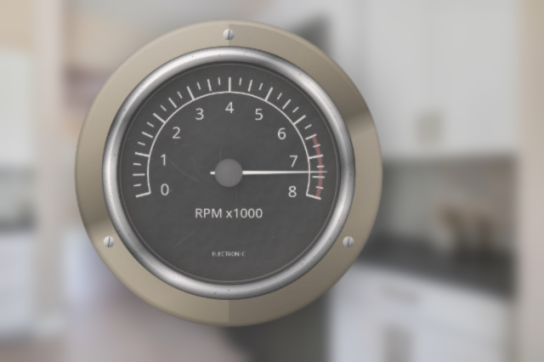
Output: 7375 rpm
